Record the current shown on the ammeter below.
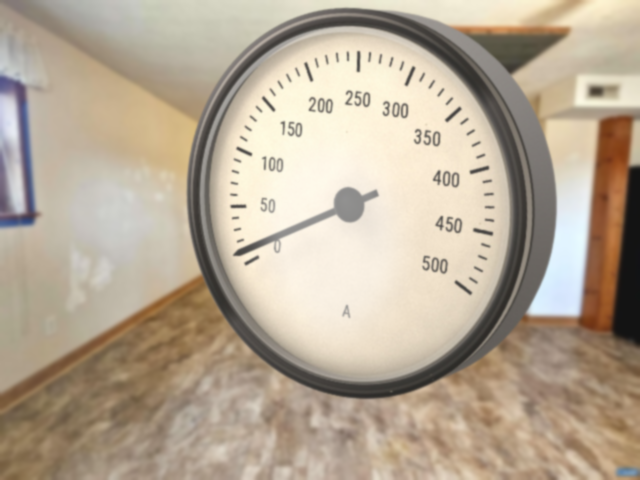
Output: 10 A
